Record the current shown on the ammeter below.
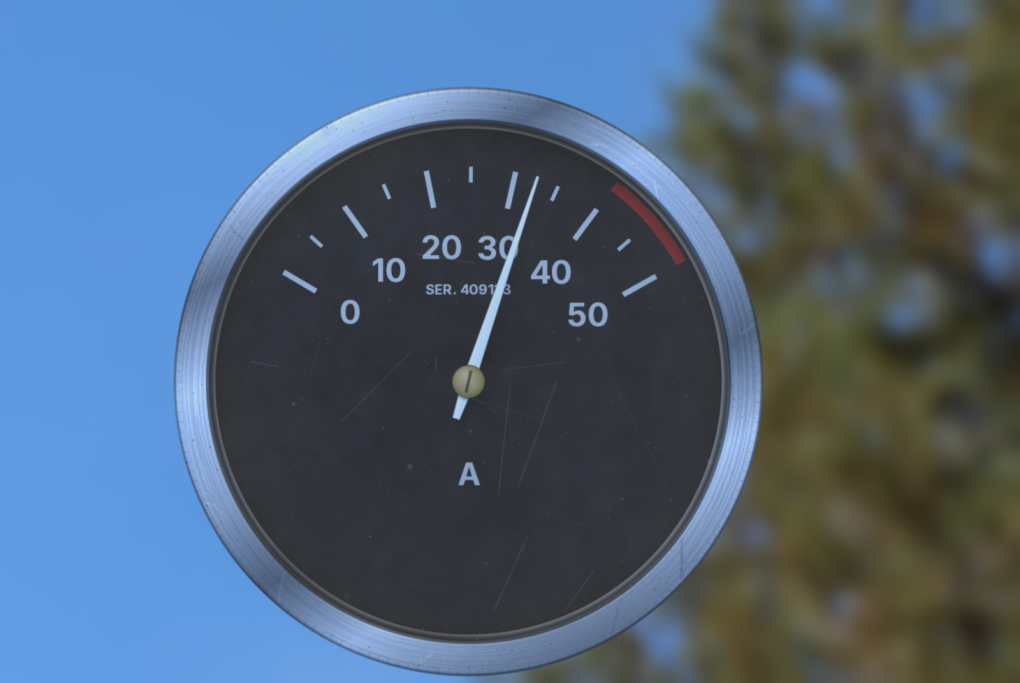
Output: 32.5 A
